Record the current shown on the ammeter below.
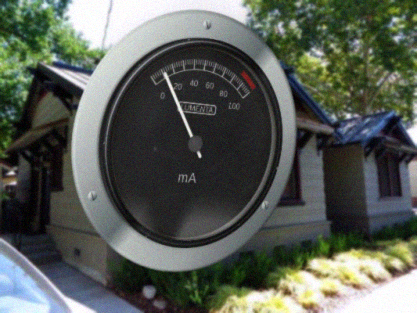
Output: 10 mA
